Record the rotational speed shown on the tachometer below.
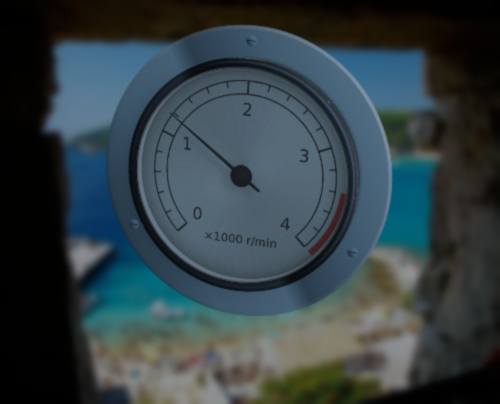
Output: 1200 rpm
